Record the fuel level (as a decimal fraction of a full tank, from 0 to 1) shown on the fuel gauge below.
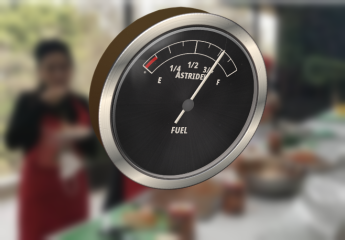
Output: 0.75
